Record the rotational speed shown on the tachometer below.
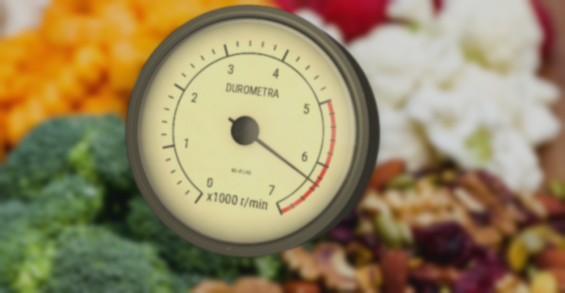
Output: 6300 rpm
